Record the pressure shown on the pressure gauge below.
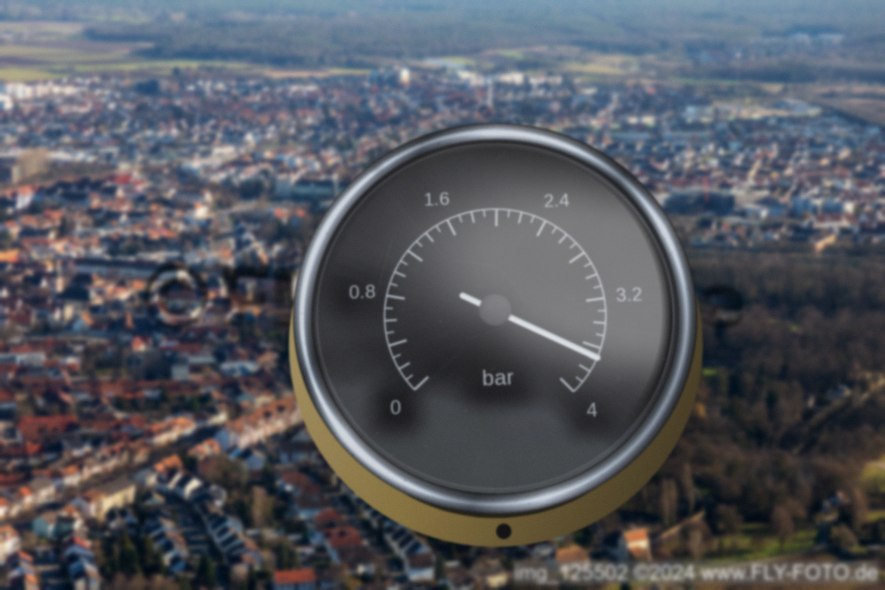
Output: 3.7 bar
